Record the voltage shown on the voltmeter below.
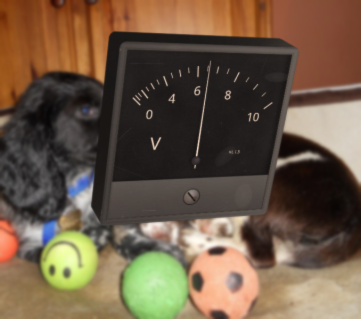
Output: 6.5 V
